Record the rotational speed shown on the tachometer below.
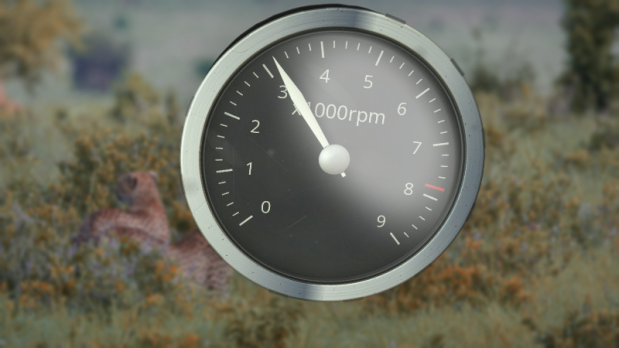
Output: 3200 rpm
